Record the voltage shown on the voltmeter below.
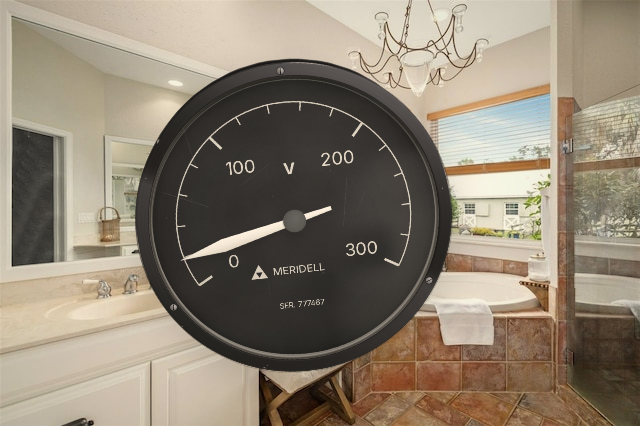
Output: 20 V
